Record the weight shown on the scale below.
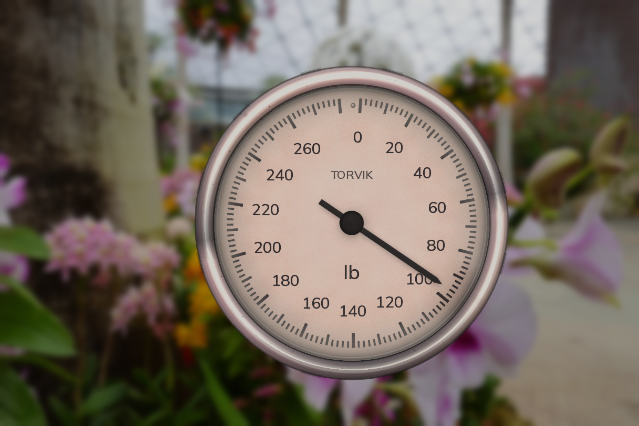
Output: 96 lb
